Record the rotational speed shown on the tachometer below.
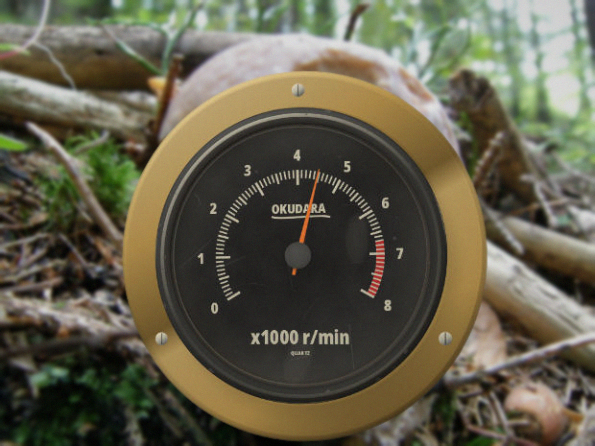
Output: 4500 rpm
